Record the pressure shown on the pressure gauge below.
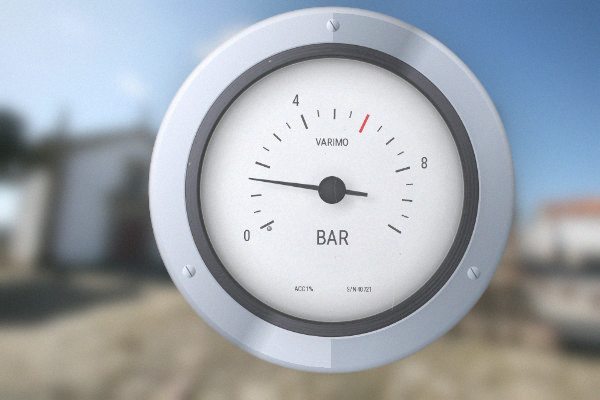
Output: 1.5 bar
